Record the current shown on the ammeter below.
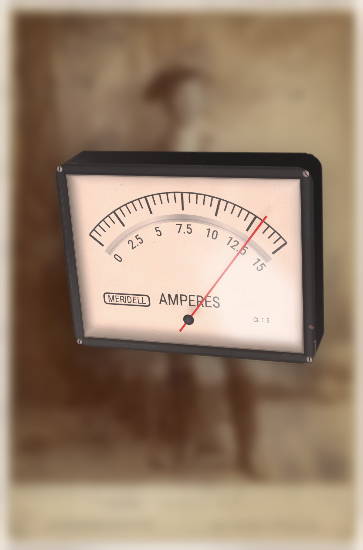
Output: 13 A
